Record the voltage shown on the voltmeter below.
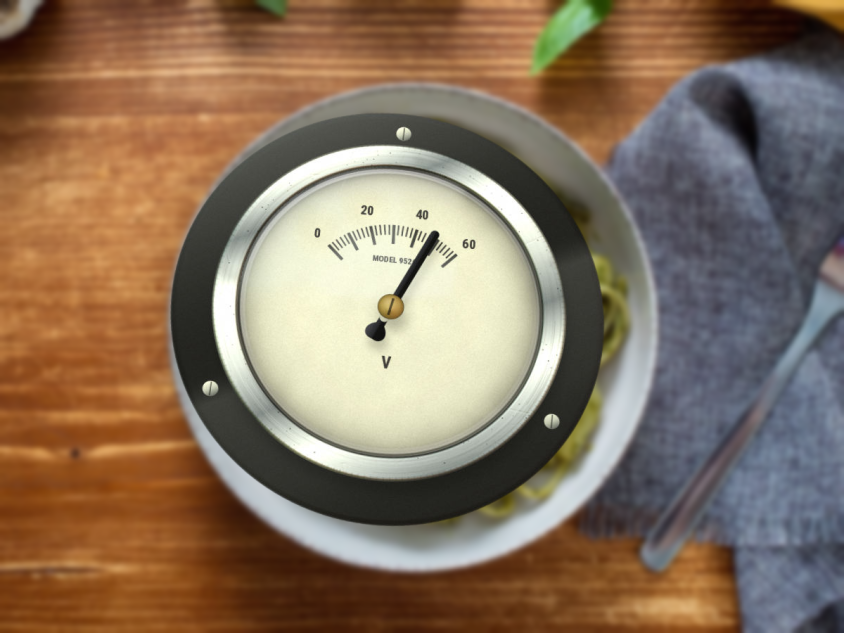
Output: 48 V
